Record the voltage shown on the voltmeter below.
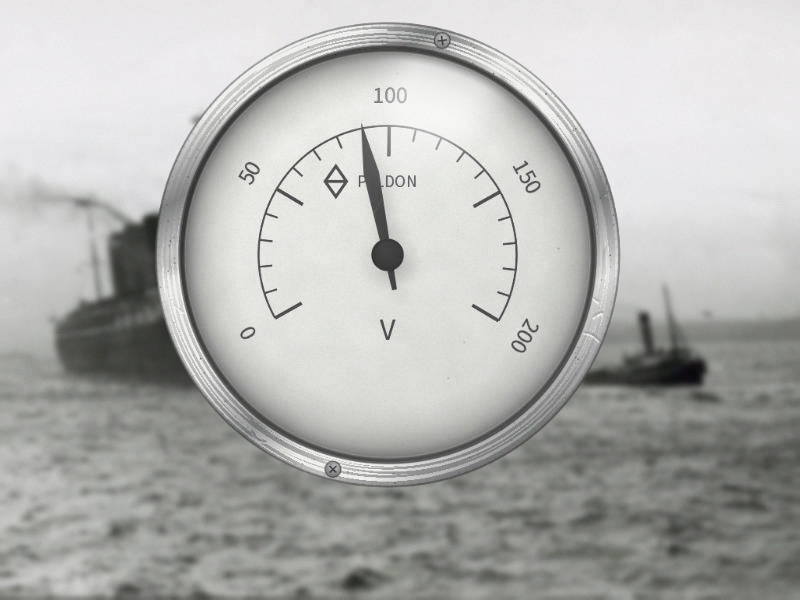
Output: 90 V
